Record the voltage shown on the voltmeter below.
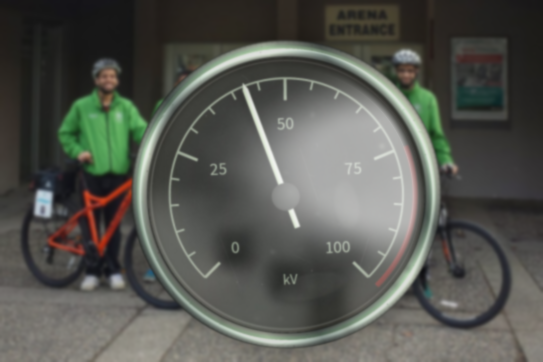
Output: 42.5 kV
